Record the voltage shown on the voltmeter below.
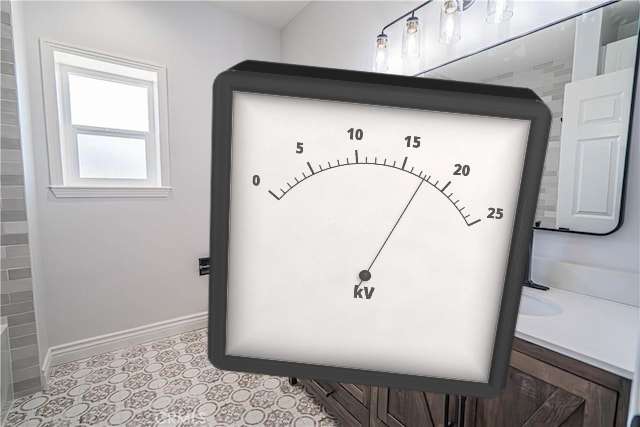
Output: 17.5 kV
